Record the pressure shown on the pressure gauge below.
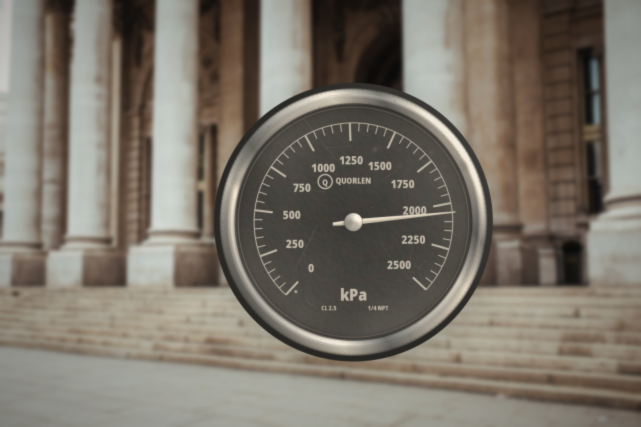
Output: 2050 kPa
